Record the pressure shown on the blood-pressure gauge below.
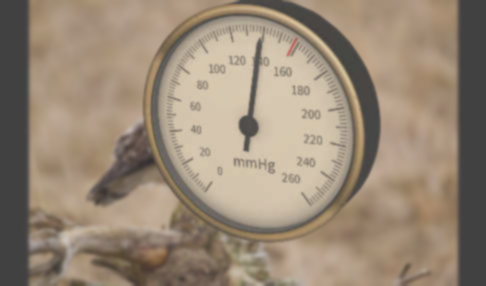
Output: 140 mmHg
